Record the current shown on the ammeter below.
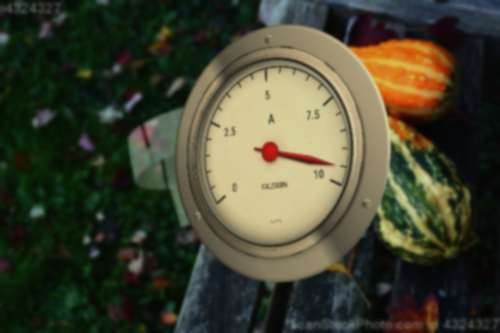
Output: 9.5 A
